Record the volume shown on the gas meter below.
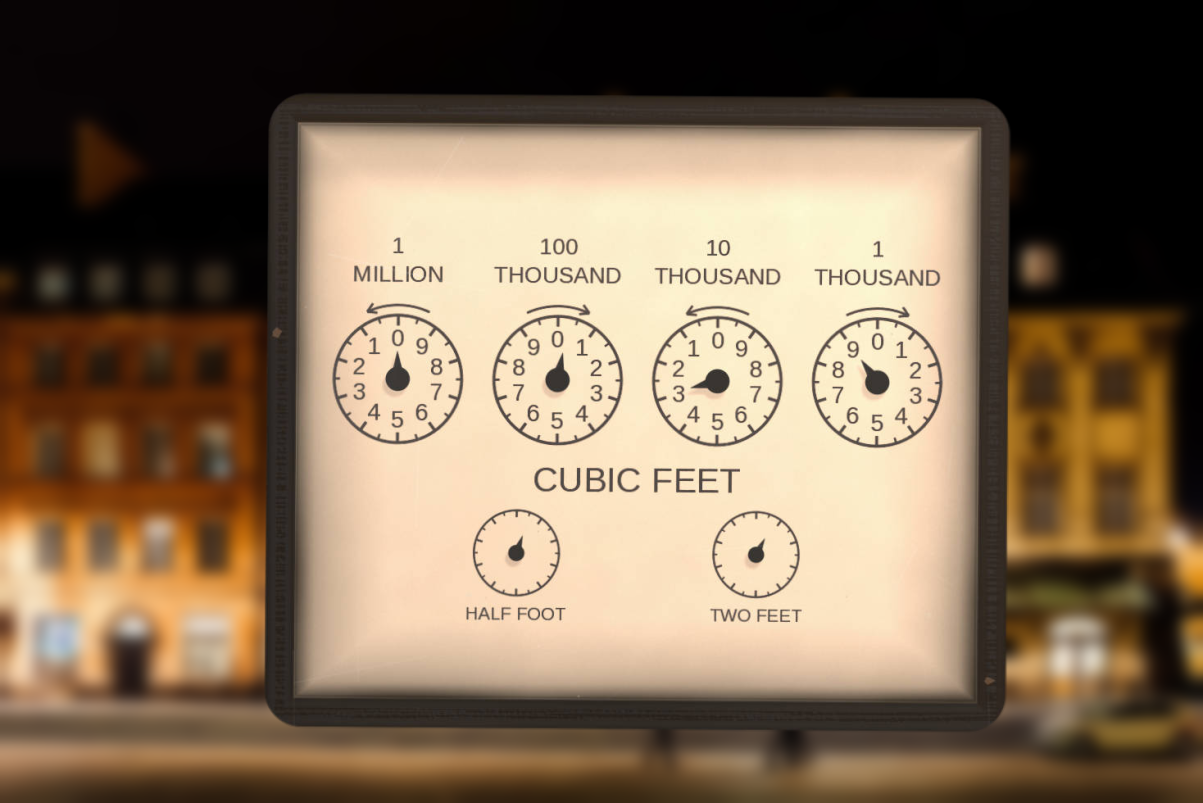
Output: 2900 ft³
